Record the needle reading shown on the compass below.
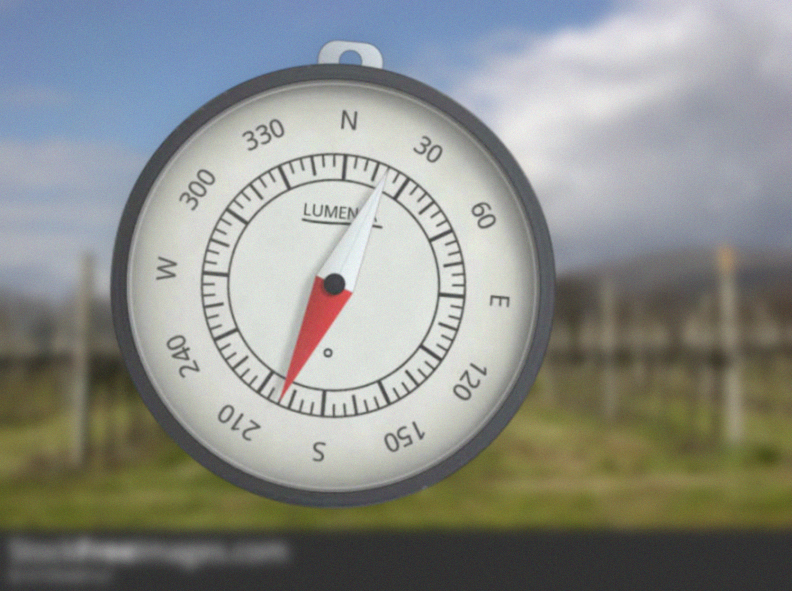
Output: 200 °
